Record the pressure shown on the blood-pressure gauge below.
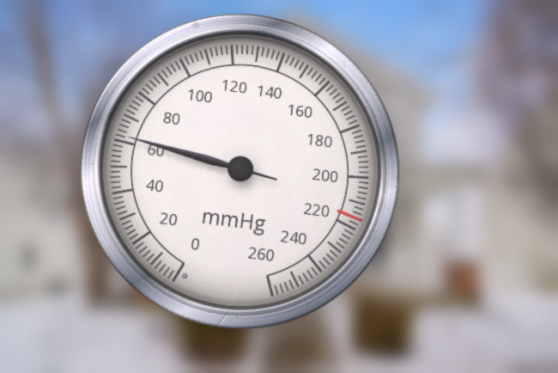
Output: 62 mmHg
